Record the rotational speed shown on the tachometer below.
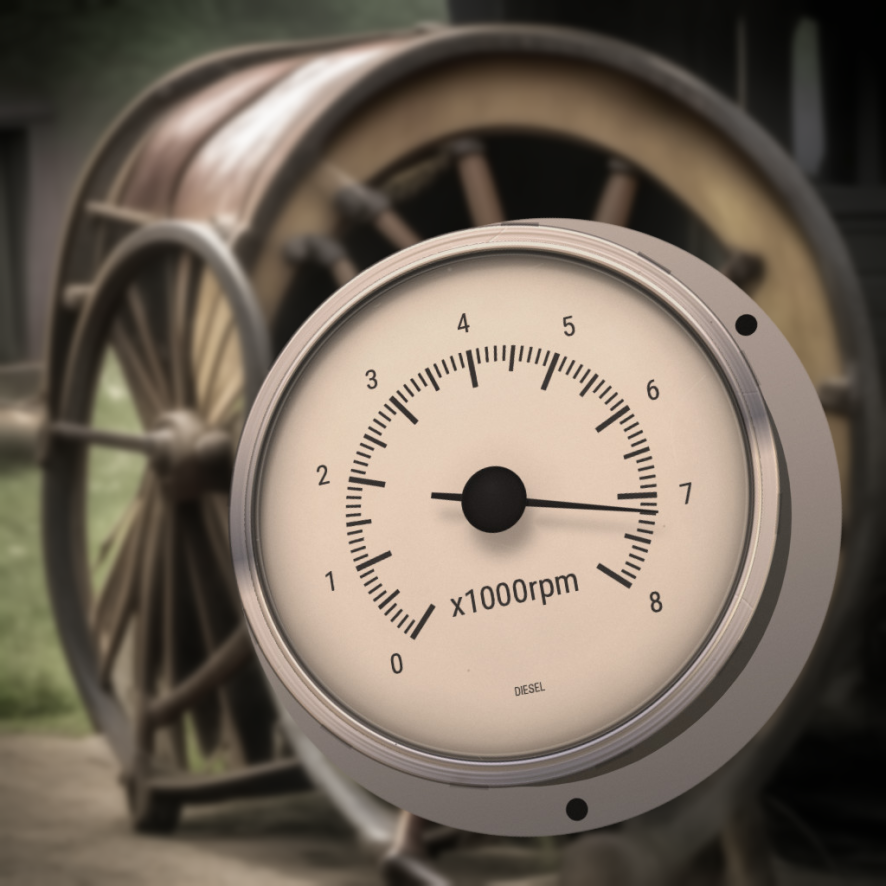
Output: 7200 rpm
